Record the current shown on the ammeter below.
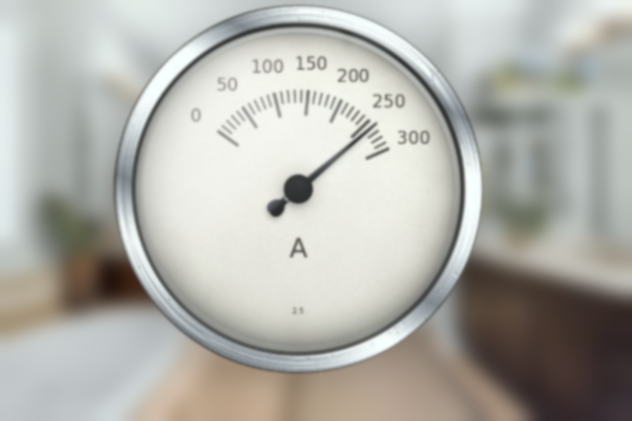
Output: 260 A
